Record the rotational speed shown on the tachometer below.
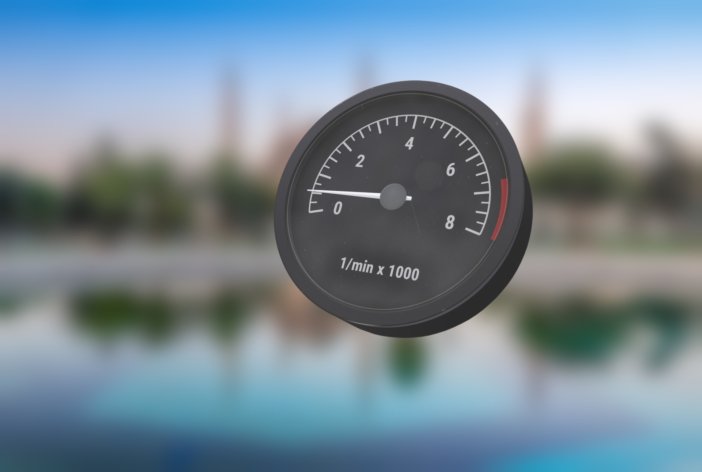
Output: 500 rpm
